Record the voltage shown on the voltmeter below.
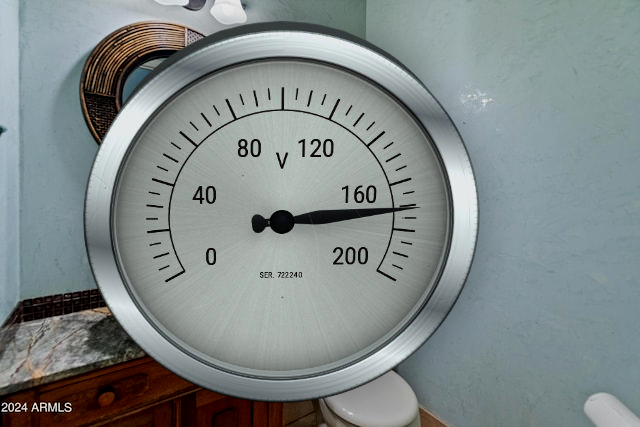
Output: 170 V
